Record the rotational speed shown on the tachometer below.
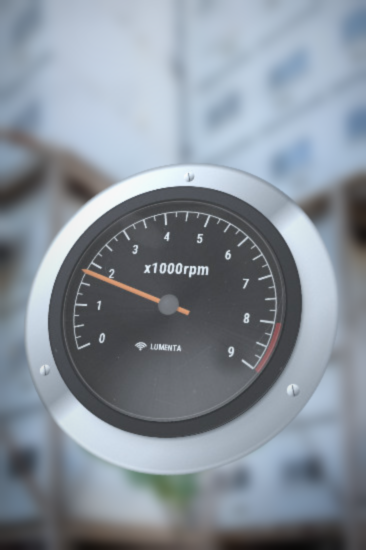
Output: 1750 rpm
